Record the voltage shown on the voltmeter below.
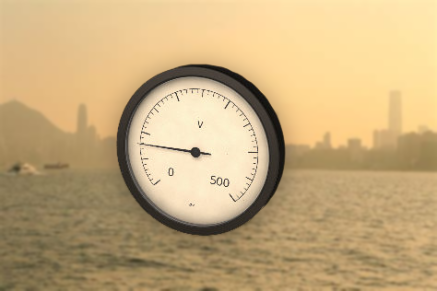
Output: 80 V
